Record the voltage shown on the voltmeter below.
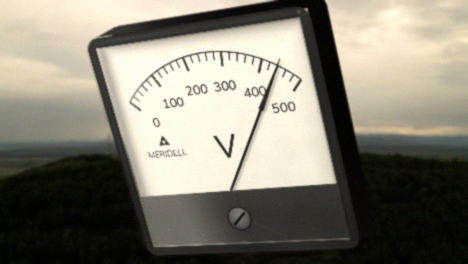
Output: 440 V
